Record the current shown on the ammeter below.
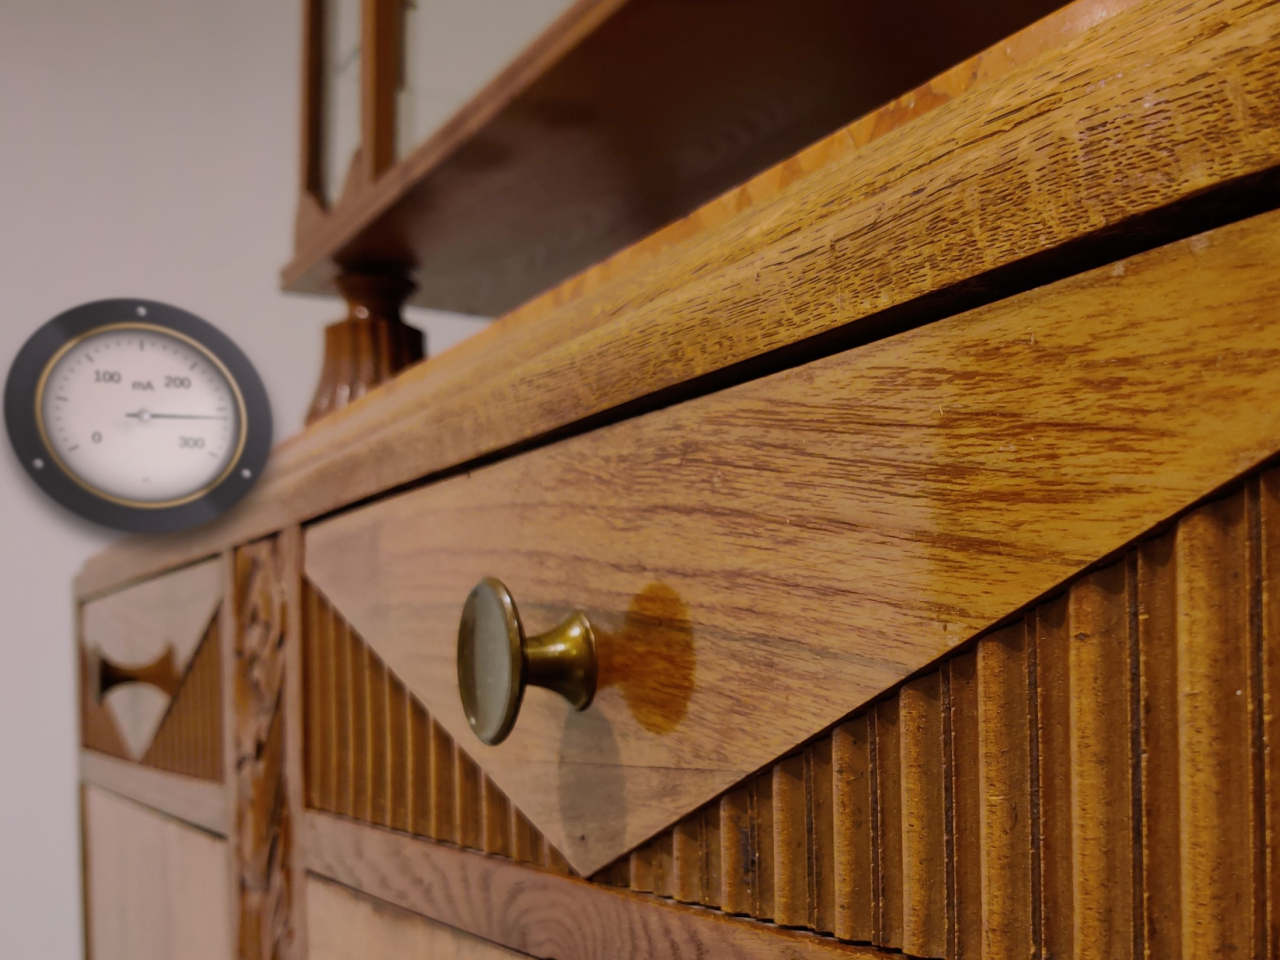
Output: 260 mA
